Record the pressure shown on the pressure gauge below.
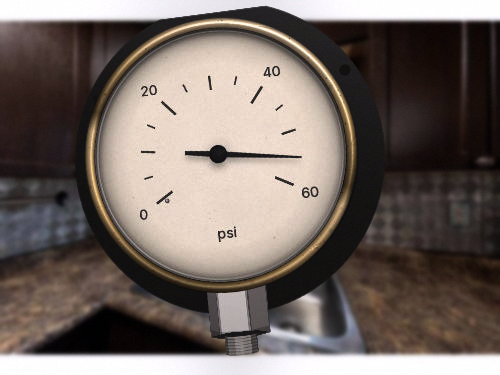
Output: 55 psi
